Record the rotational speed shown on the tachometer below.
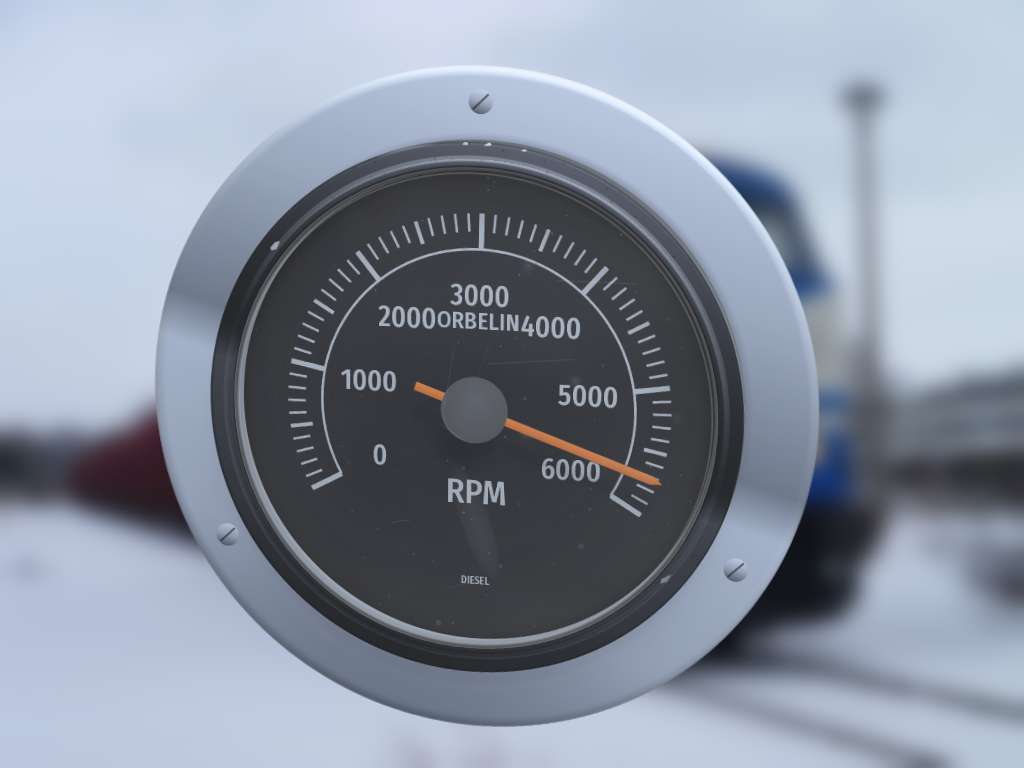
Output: 5700 rpm
